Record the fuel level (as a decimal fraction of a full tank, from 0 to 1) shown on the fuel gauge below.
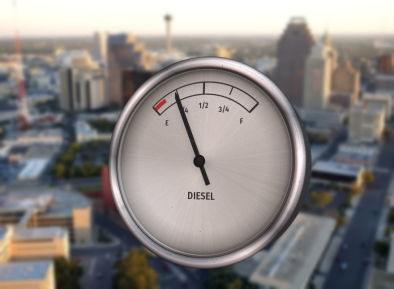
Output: 0.25
